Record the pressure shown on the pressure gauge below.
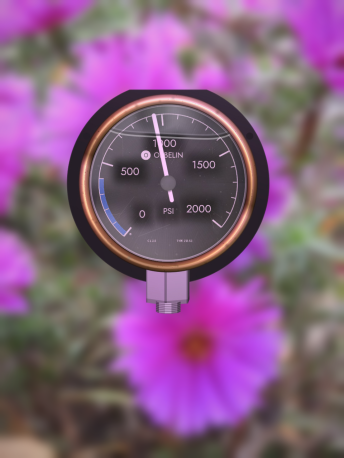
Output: 950 psi
